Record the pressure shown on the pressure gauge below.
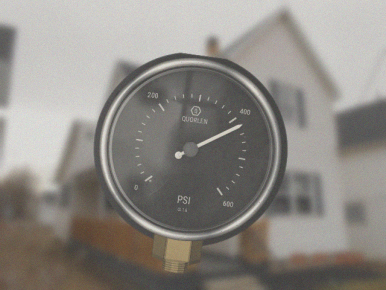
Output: 420 psi
